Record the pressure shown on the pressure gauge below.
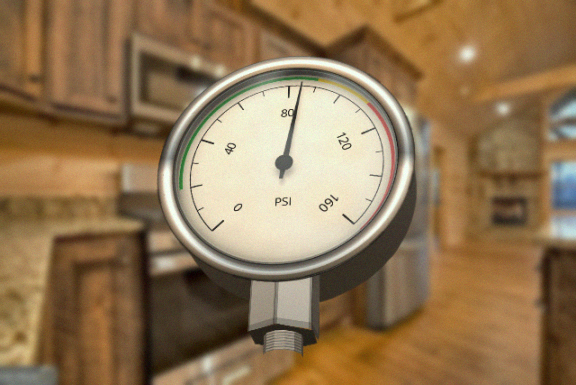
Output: 85 psi
